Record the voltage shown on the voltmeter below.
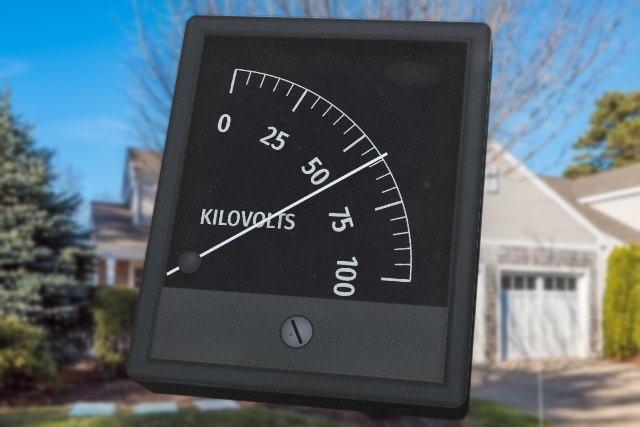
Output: 60 kV
